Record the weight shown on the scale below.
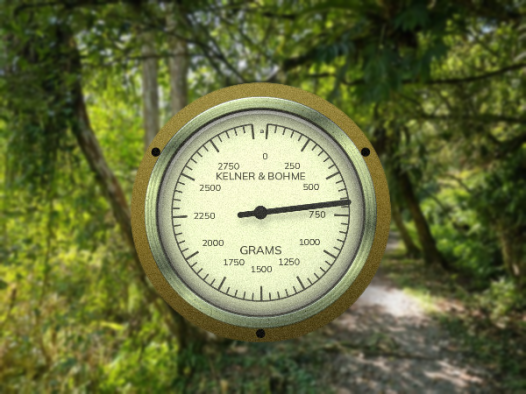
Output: 675 g
